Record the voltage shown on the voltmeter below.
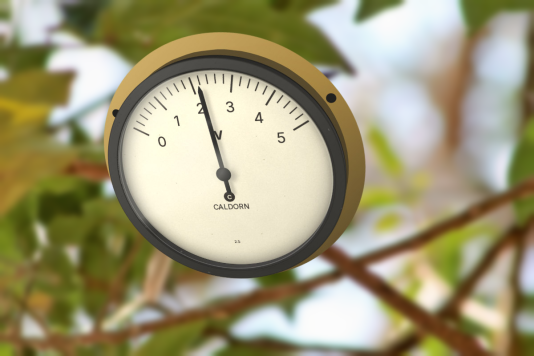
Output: 2.2 V
